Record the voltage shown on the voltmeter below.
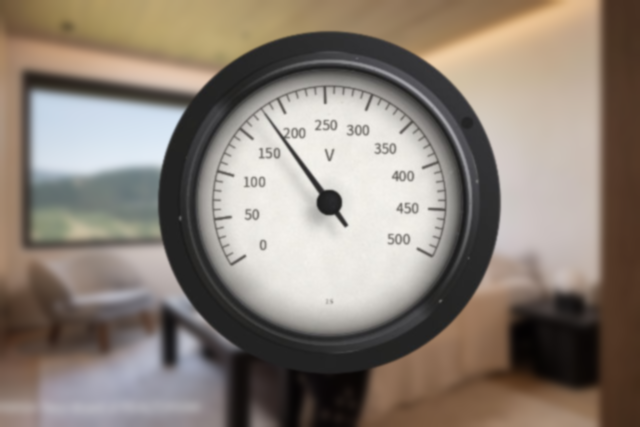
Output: 180 V
